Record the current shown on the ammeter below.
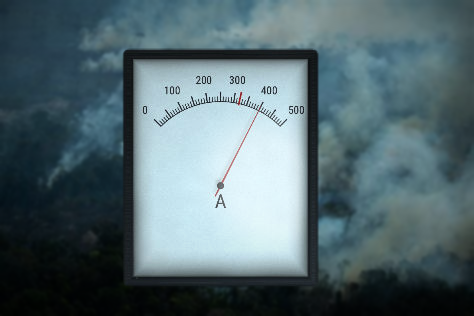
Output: 400 A
